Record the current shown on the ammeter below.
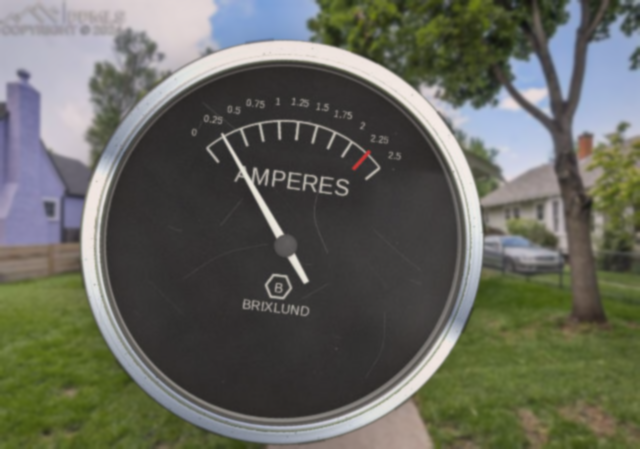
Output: 0.25 A
